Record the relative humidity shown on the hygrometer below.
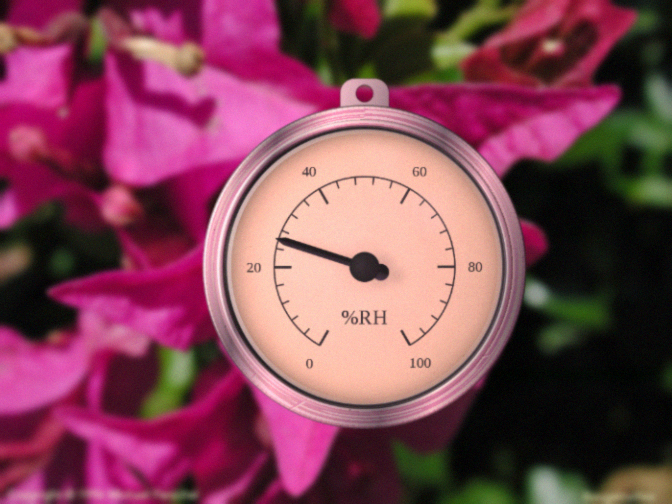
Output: 26 %
